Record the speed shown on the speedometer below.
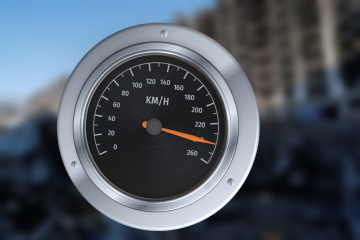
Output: 240 km/h
